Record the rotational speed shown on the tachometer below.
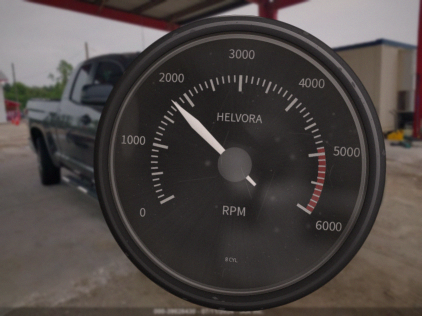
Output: 1800 rpm
